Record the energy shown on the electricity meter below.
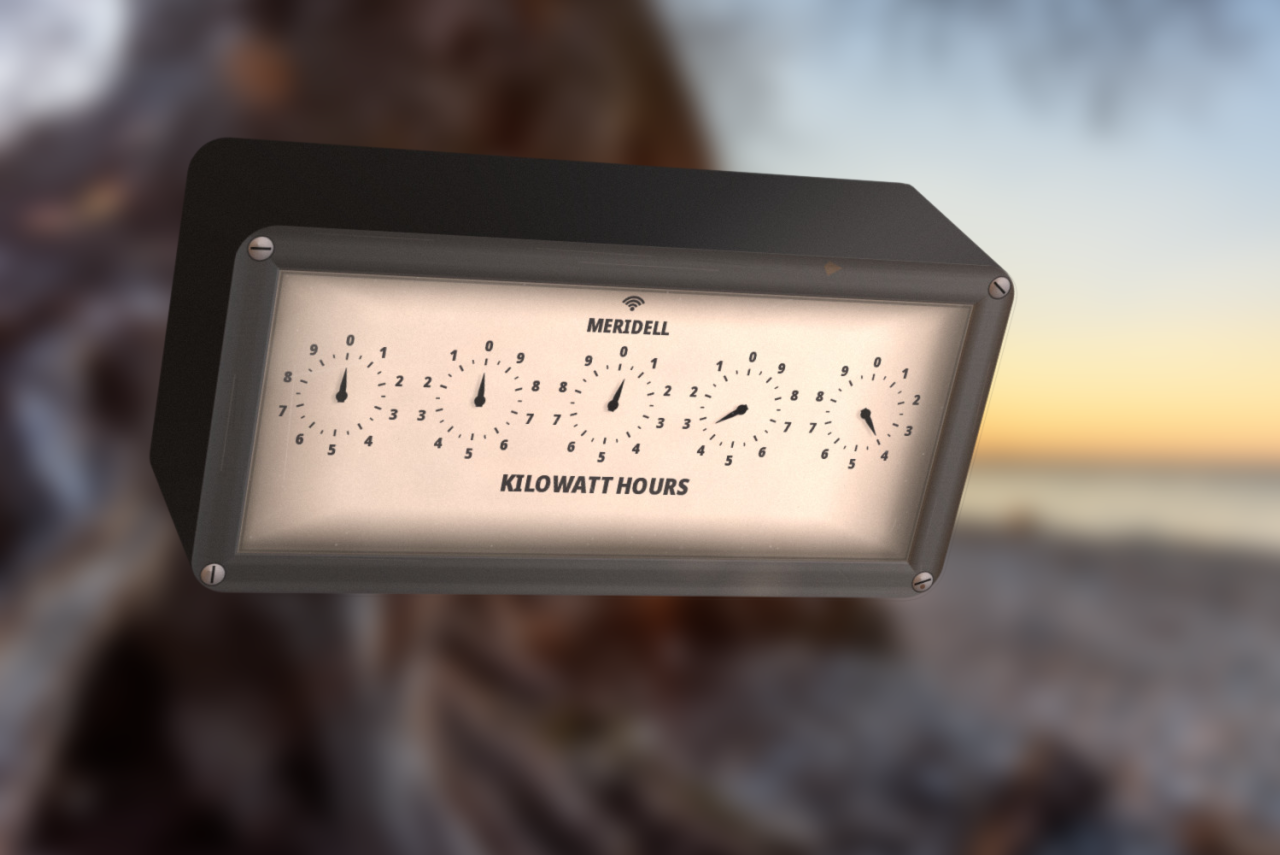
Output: 34 kWh
